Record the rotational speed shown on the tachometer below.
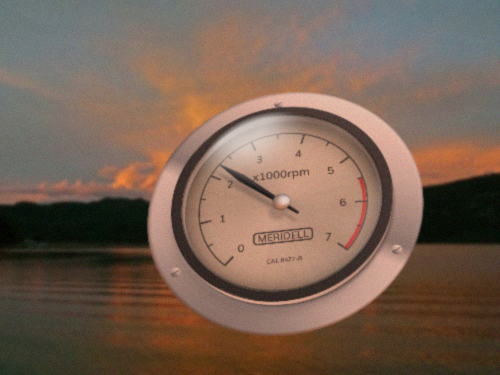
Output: 2250 rpm
